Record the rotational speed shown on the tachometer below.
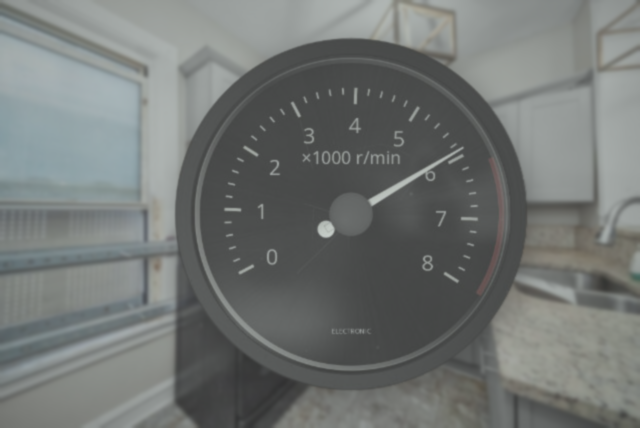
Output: 5900 rpm
